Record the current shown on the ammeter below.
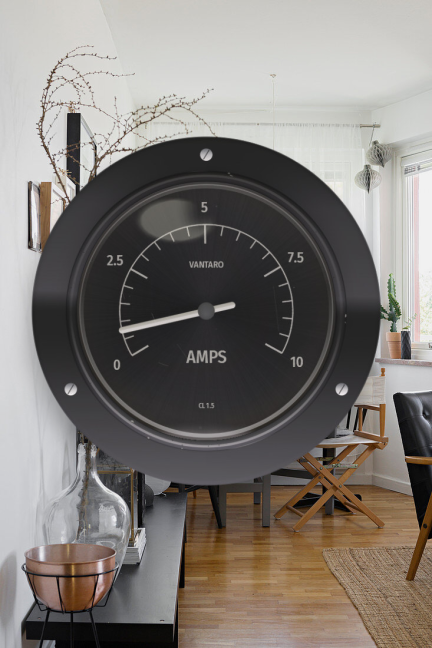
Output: 0.75 A
